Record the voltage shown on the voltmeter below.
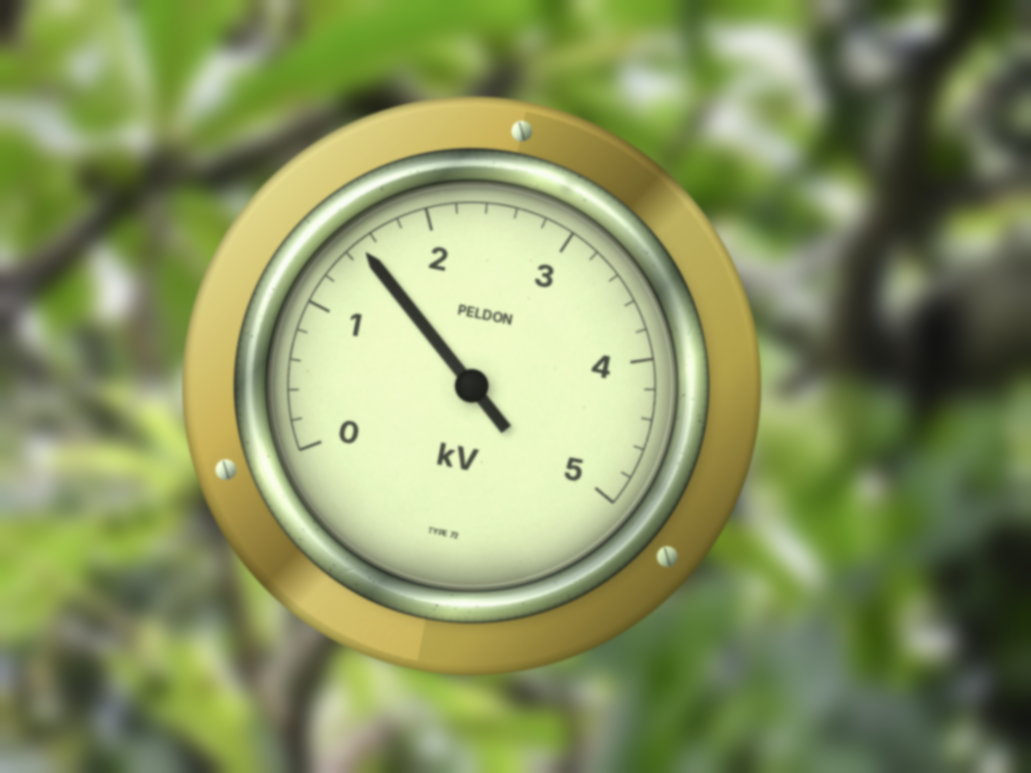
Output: 1.5 kV
